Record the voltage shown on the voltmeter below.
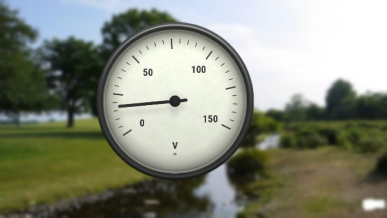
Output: 17.5 V
